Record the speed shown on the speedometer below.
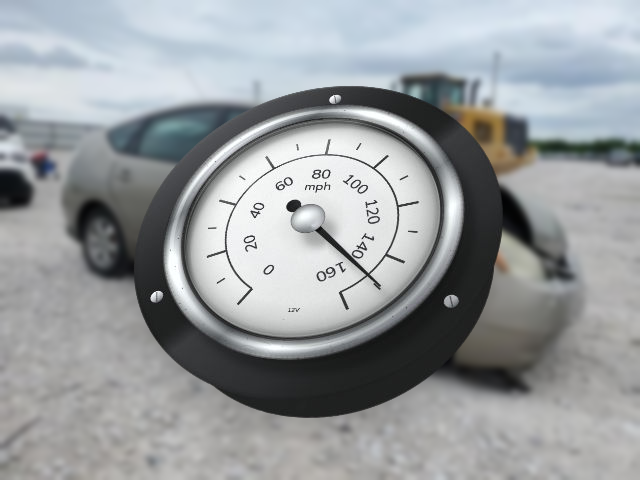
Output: 150 mph
